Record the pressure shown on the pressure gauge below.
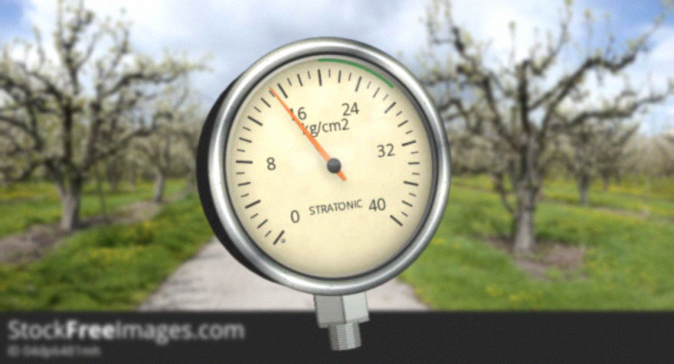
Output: 15 kg/cm²
